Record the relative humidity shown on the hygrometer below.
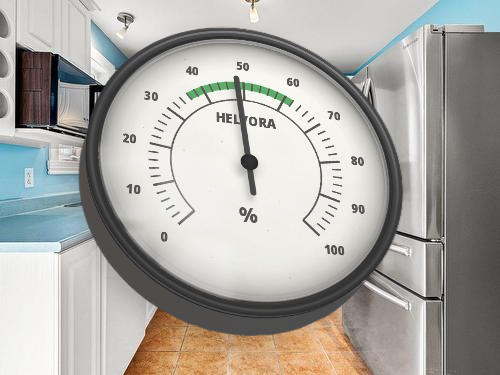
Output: 48 %
